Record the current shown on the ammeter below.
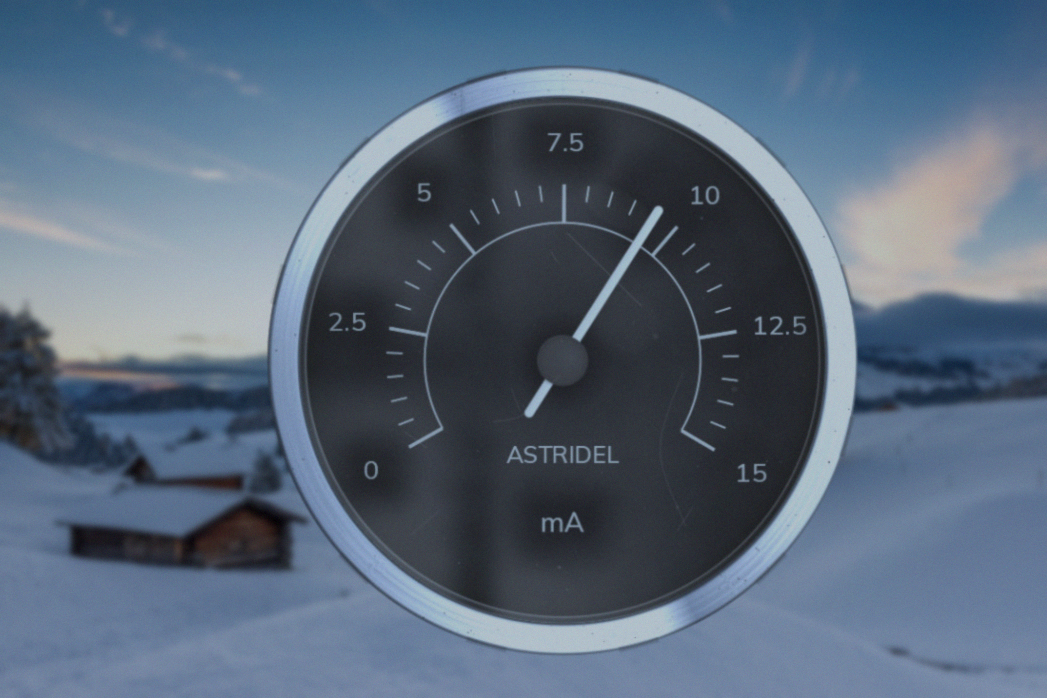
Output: 9.5 mA
